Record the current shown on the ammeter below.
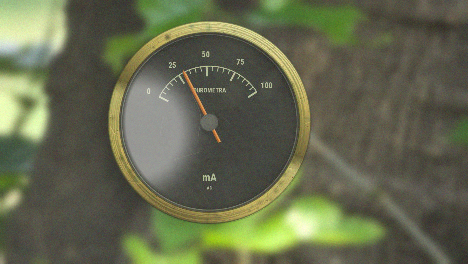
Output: 30 mA
